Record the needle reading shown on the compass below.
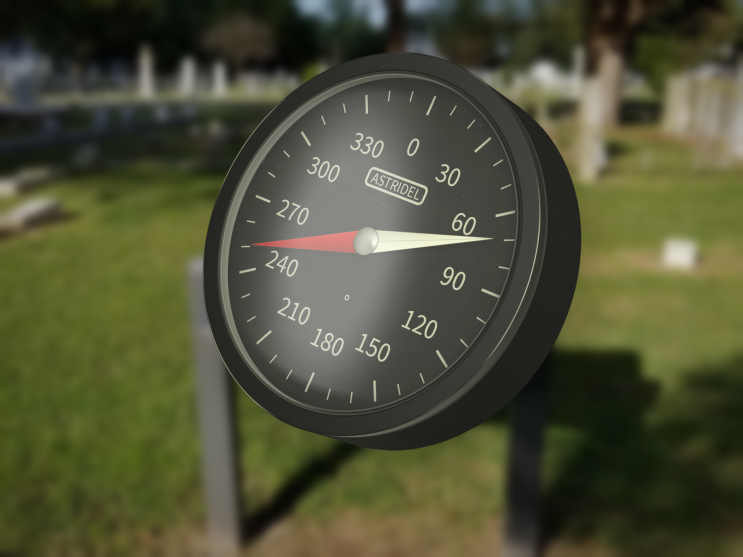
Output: 250 °
